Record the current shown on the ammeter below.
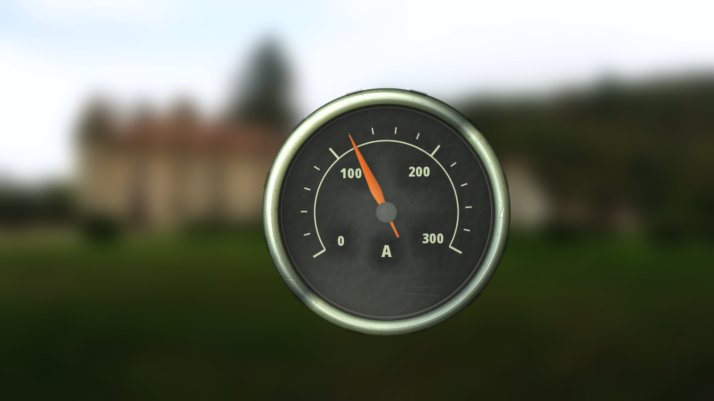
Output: 120 A
